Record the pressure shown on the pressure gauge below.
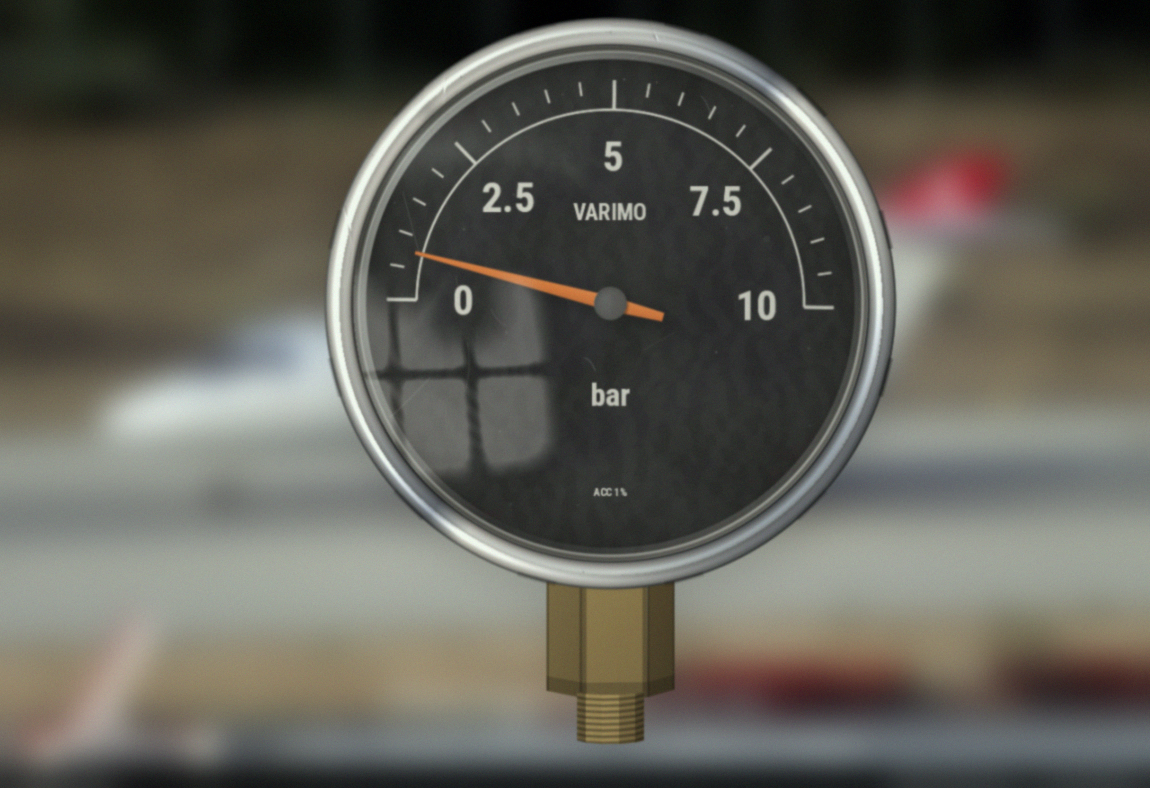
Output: 0.75 bar
